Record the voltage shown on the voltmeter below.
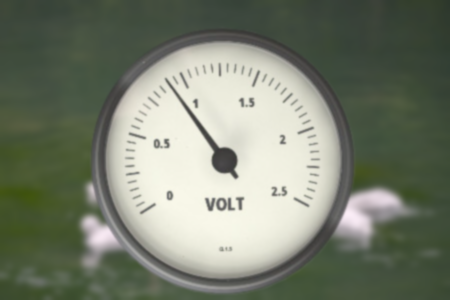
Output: 0.9 V
